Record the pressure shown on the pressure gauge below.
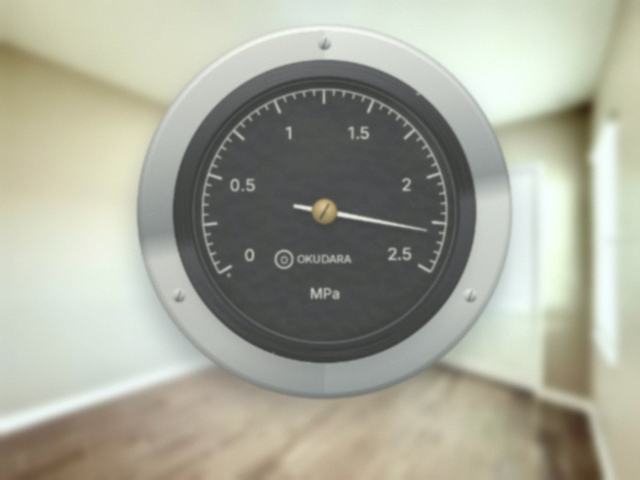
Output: 2.3 MPa
